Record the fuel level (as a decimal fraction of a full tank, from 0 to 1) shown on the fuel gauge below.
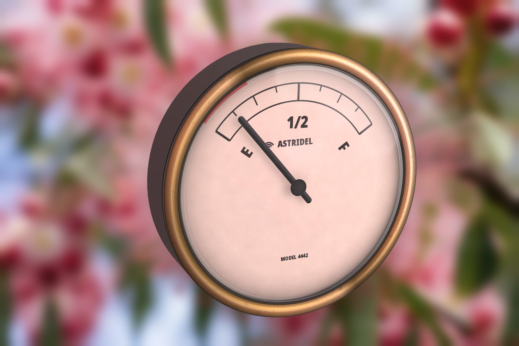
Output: 0.125
